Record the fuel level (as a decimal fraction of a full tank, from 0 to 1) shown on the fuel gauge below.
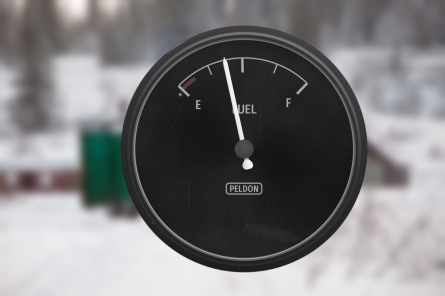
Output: 0.375
